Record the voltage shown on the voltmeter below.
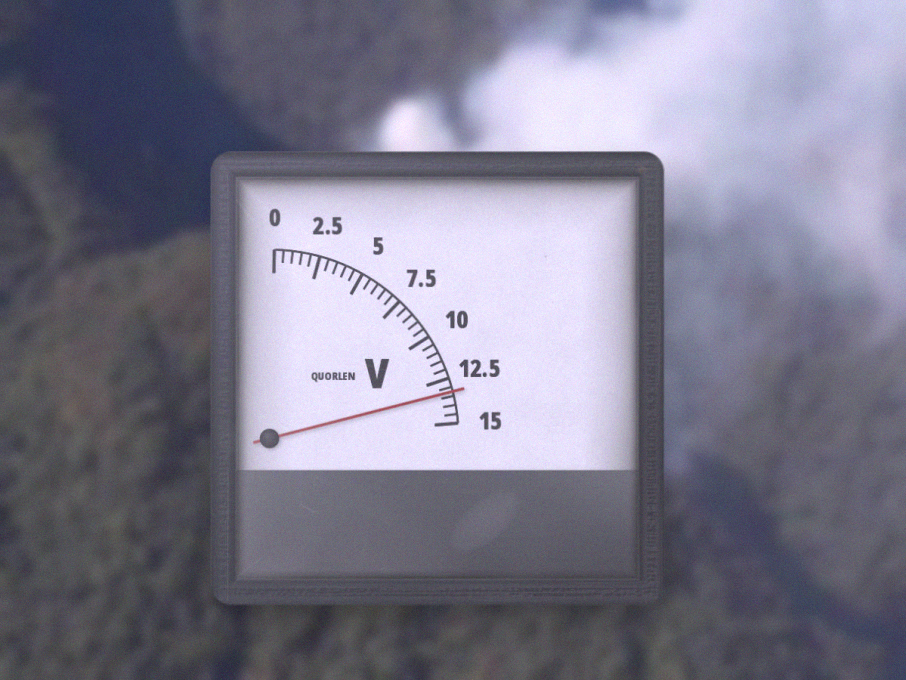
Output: 13.25 V
